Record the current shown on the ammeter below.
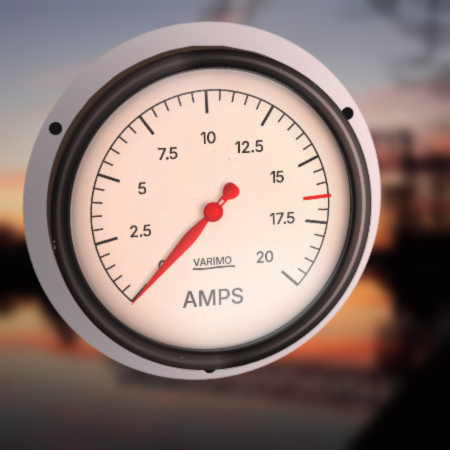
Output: 0 A
